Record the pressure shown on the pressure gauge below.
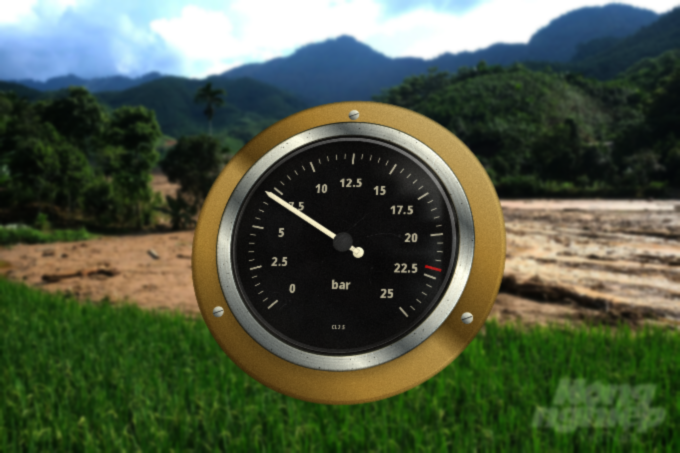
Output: 7 bar
